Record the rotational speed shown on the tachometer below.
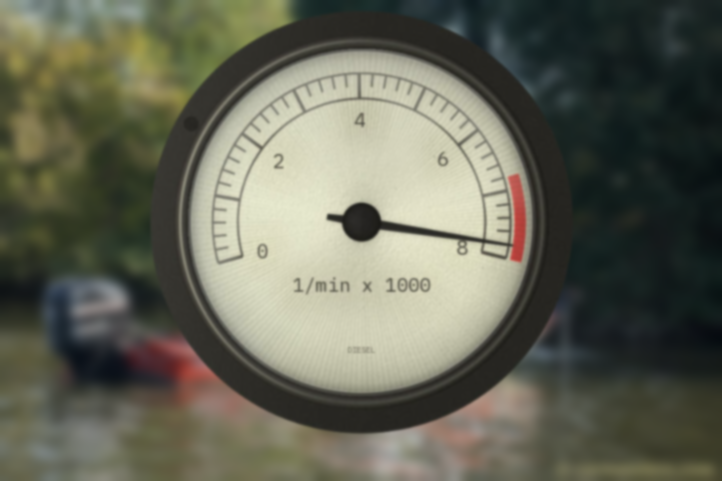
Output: 7800 rpm
